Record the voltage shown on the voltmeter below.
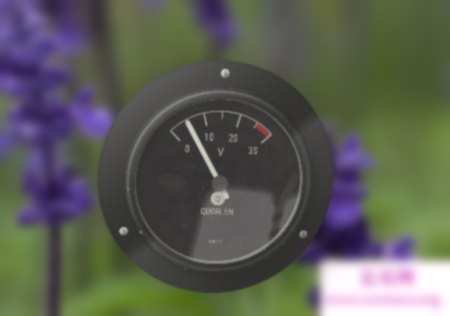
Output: 5 V
